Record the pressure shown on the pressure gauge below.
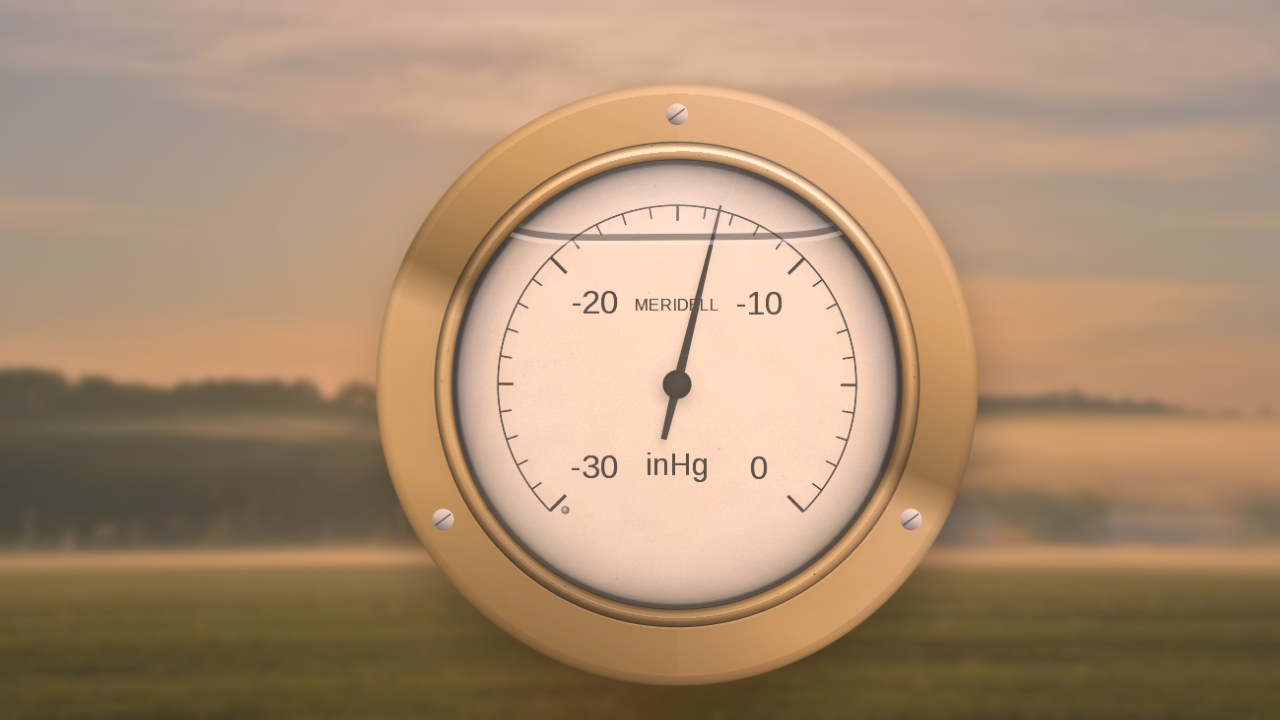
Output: -13.5 inHg
